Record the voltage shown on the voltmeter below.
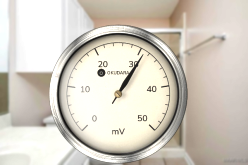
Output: 31 mV
